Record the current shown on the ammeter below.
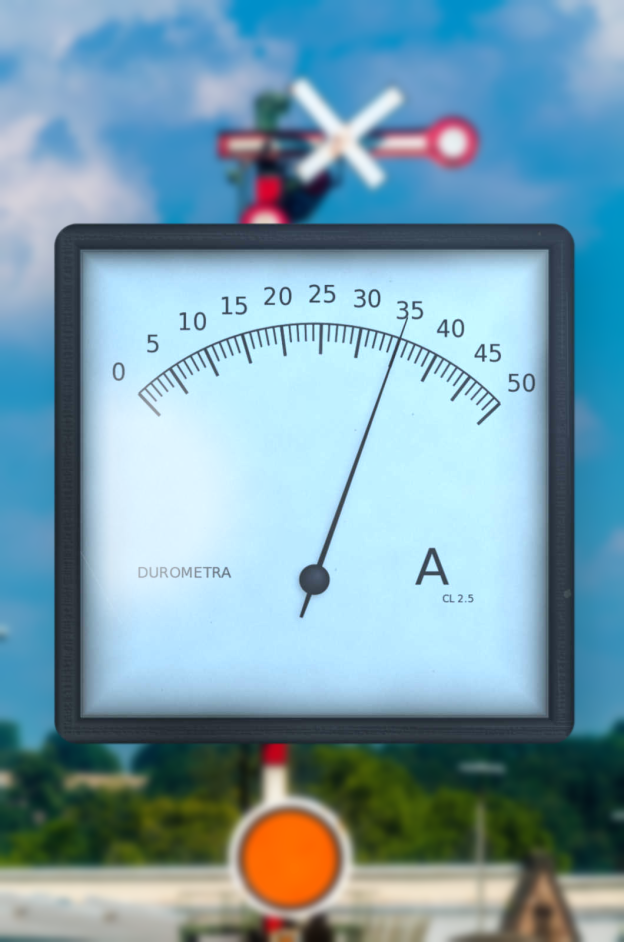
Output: 35 A
